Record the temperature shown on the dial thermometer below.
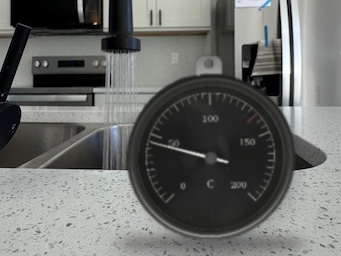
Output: 45 °C
